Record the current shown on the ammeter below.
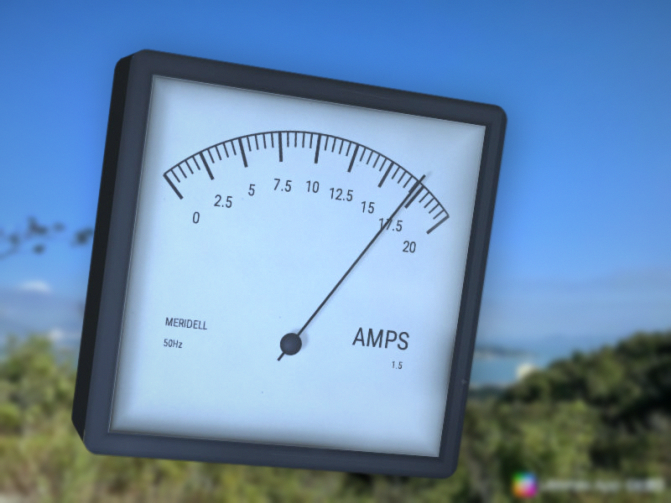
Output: 17 A
